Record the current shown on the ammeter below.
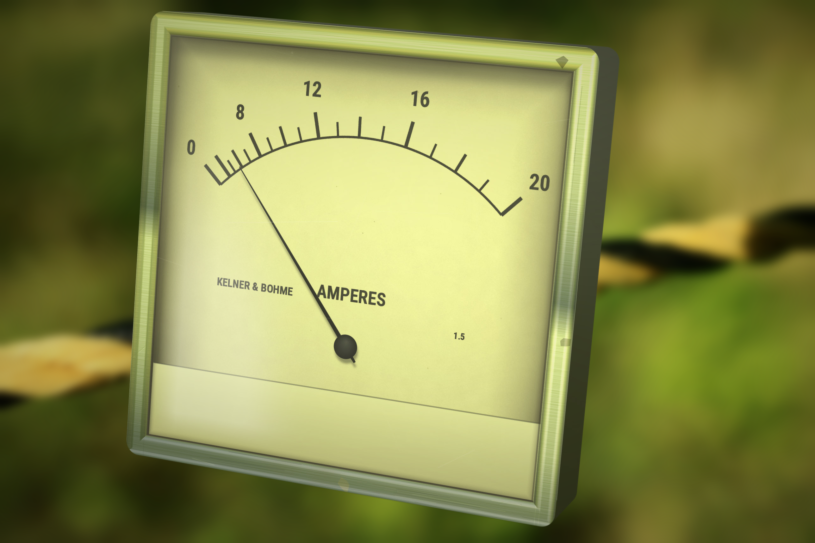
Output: 6 A
